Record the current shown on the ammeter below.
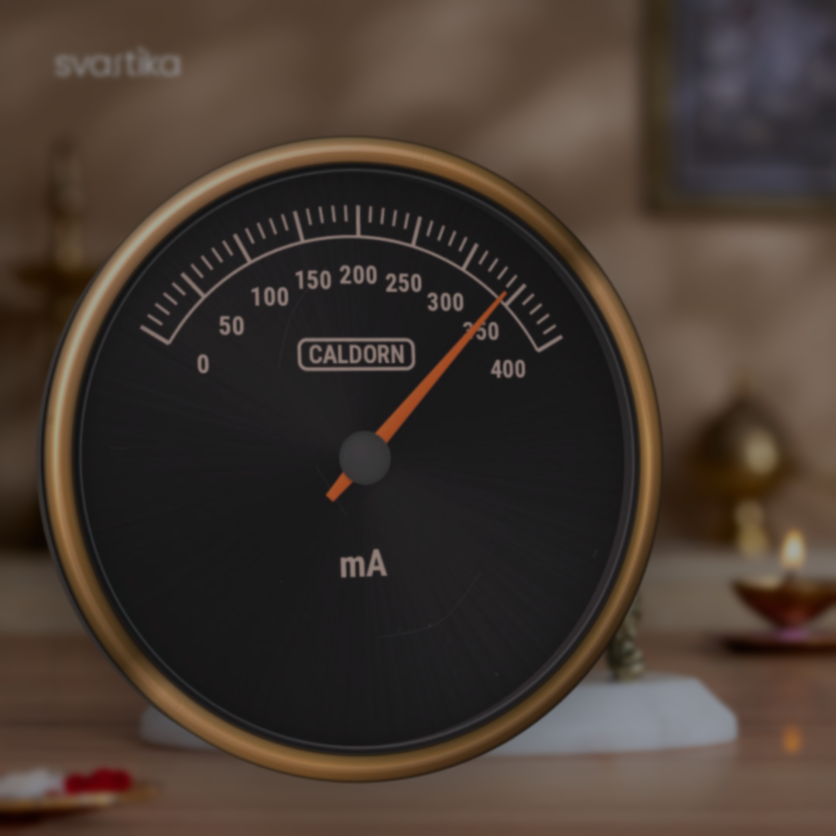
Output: 340 mA
